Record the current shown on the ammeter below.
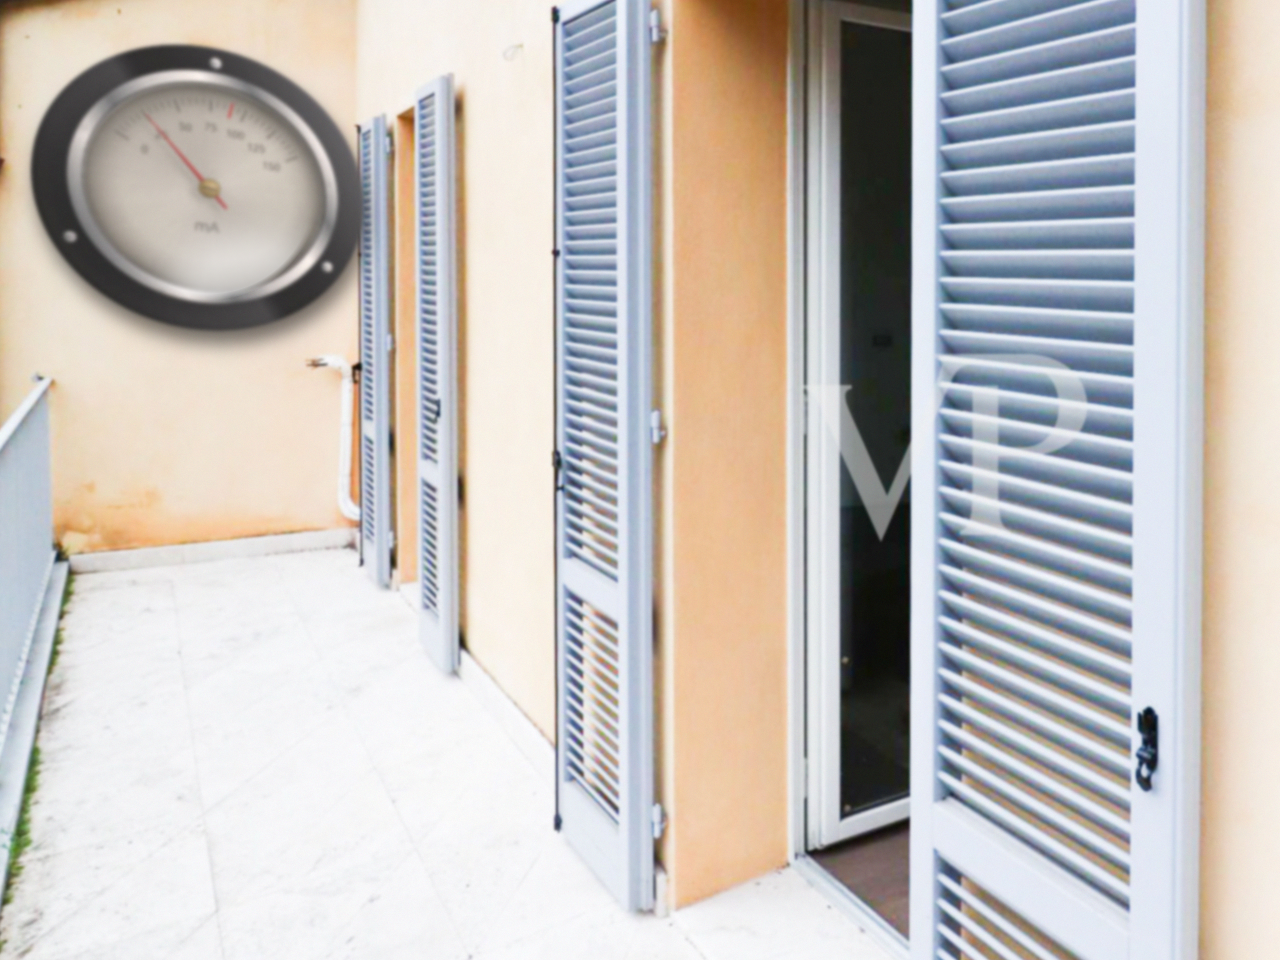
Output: 25 mA
